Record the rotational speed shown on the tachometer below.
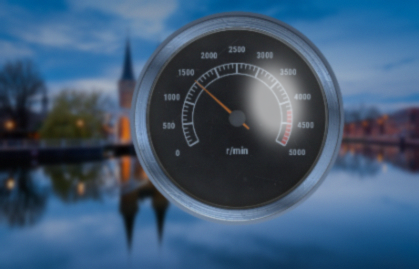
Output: 1500 rpm
